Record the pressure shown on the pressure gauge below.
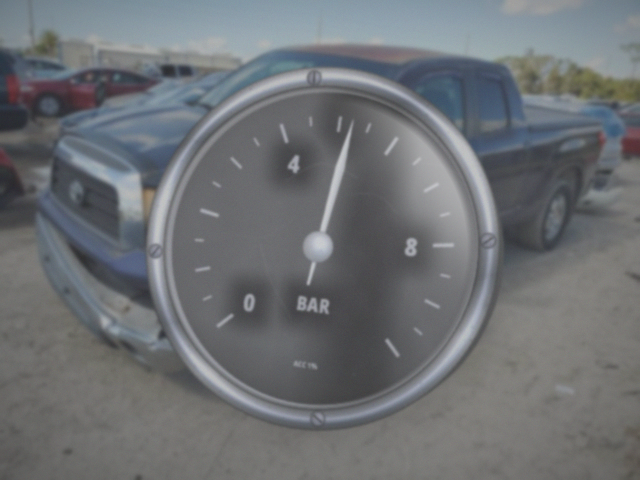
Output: 5.25 bar
